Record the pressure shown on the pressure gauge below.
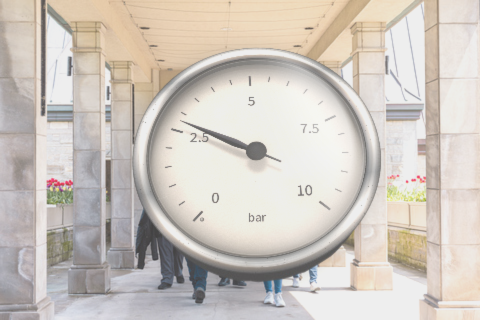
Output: 2.75 bar
